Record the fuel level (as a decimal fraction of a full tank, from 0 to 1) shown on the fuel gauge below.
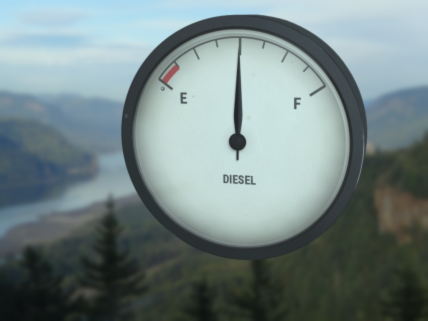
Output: 0.5
